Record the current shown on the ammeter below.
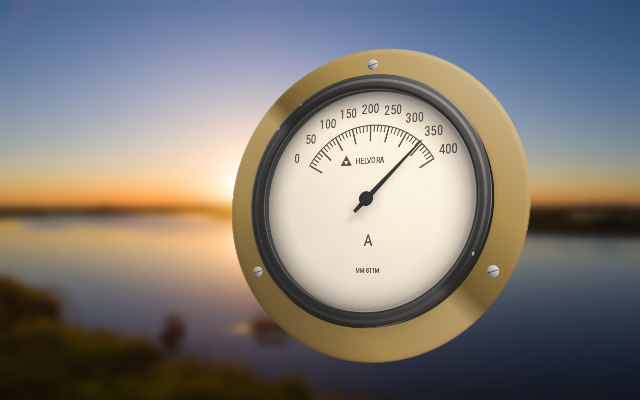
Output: 350 A
